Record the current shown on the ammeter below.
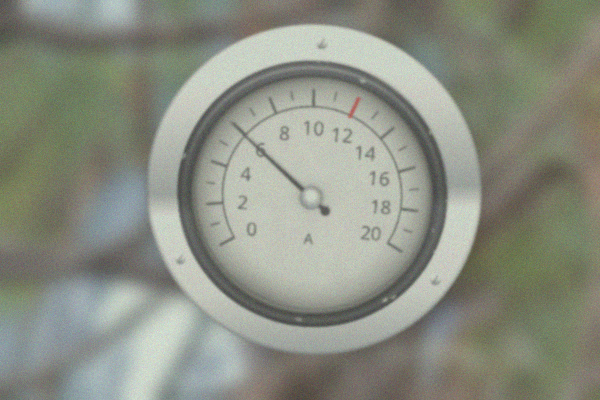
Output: 6 A
